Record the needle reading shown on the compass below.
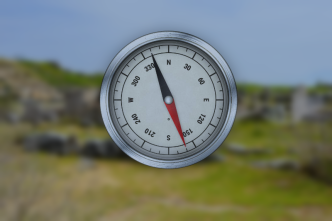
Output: 160 °
